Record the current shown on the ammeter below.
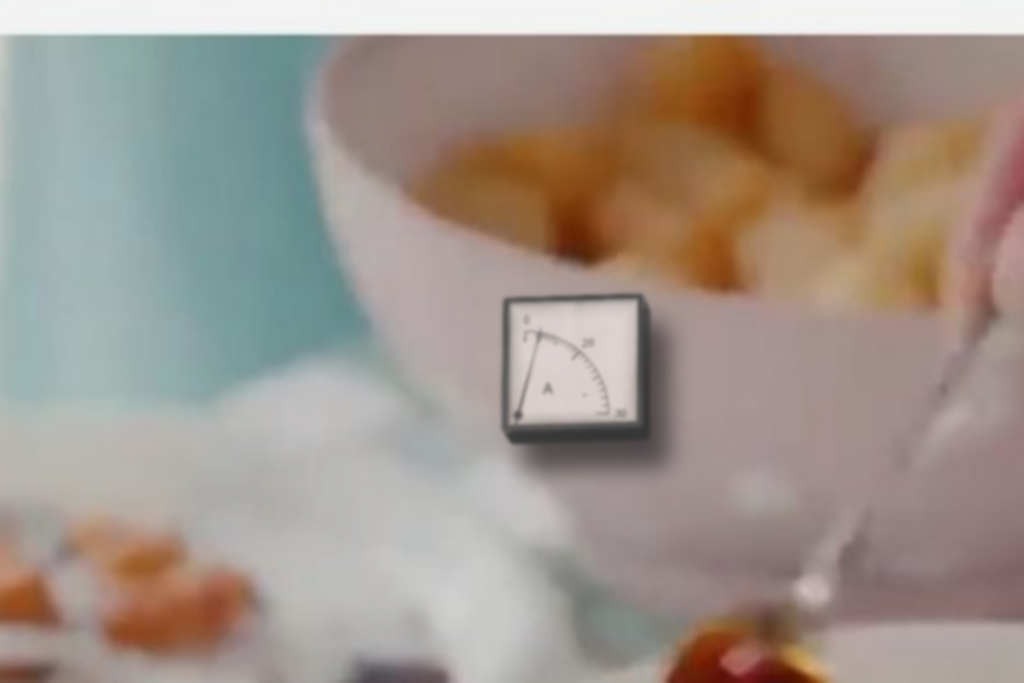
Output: 10 A
